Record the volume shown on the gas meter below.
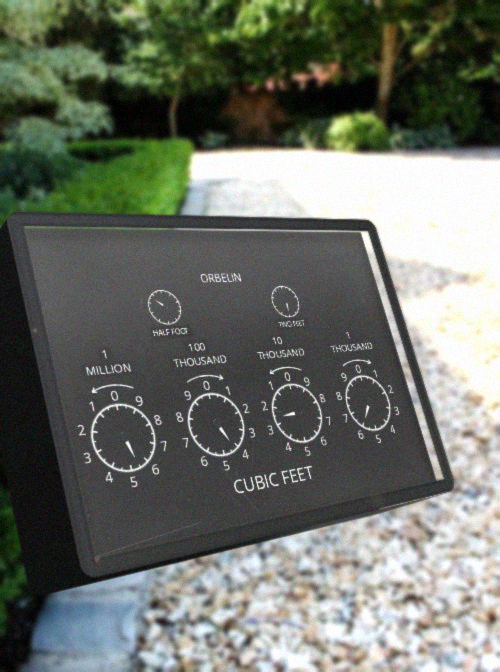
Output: 542600 ft³
